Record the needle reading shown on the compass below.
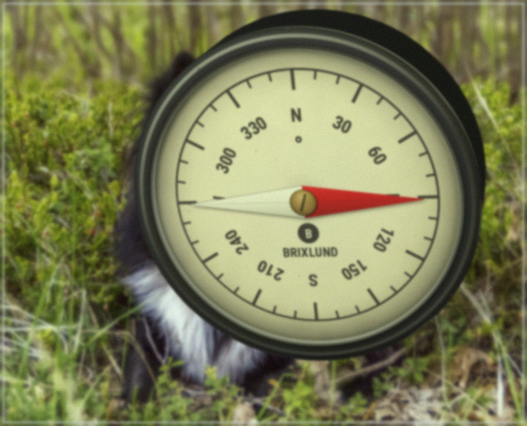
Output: 90 °
